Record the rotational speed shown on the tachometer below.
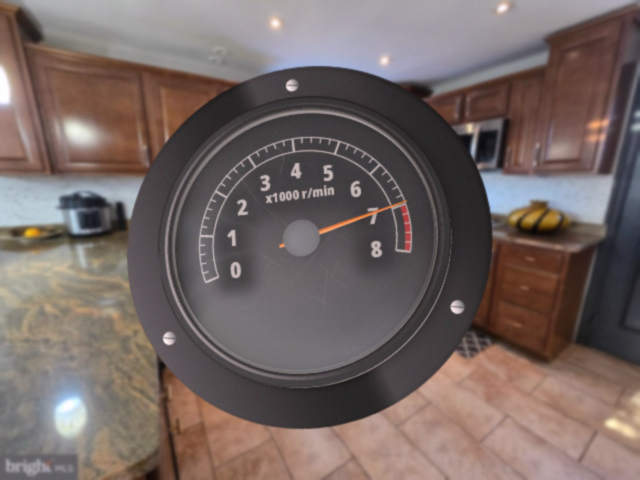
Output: 7000 rpm
